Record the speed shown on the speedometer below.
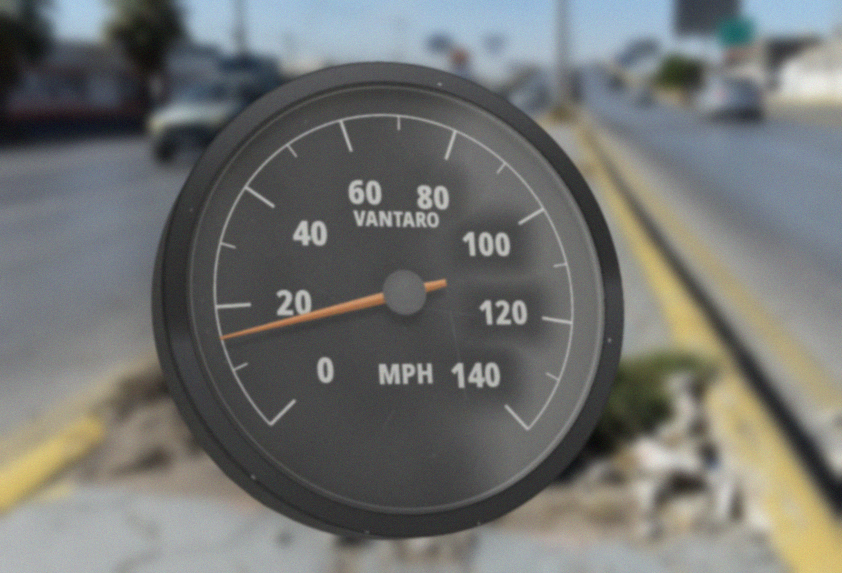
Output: 15 mph
